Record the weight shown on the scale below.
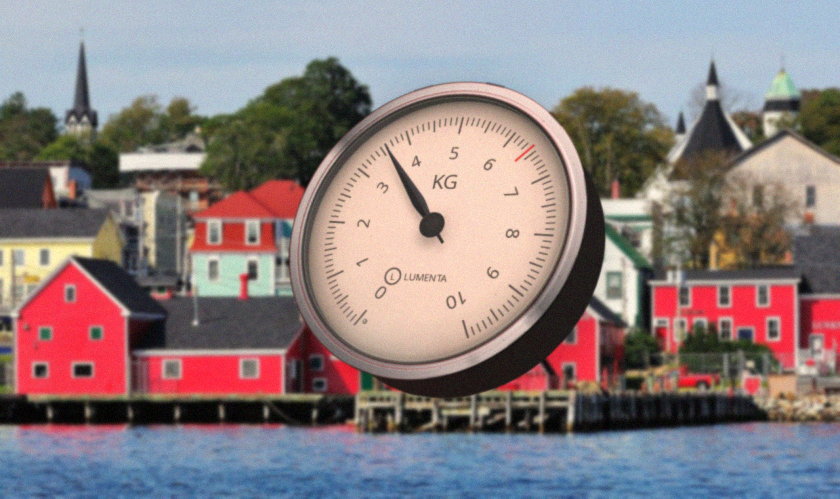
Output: 3.6 kg
